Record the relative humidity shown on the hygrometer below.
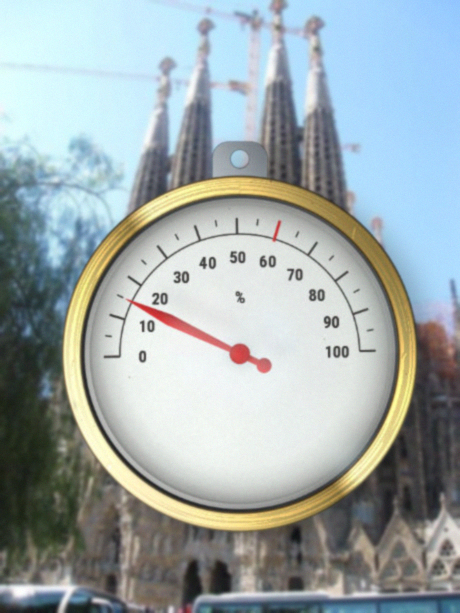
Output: 15 %
